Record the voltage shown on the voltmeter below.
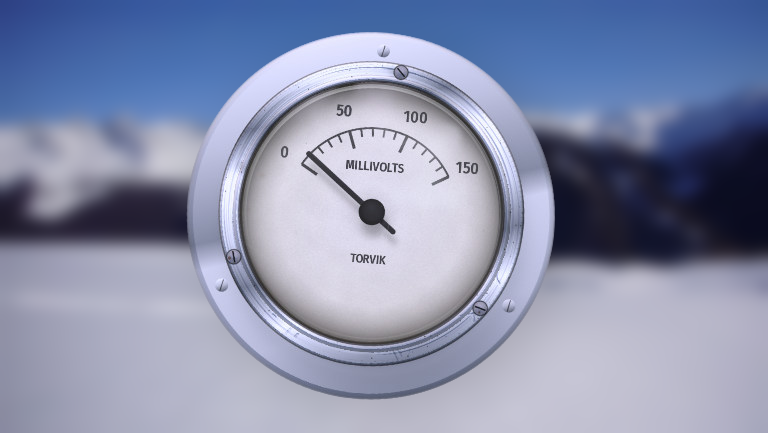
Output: 10 mV
